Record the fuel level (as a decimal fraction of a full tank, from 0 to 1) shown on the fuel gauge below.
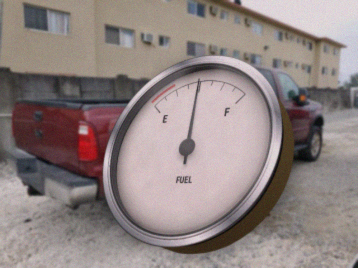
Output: 0.5
